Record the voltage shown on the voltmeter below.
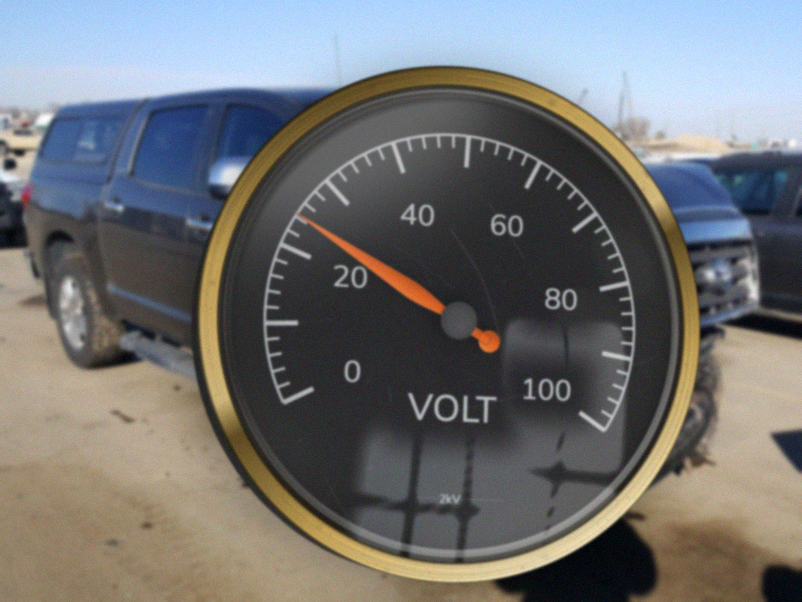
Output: 24 V
